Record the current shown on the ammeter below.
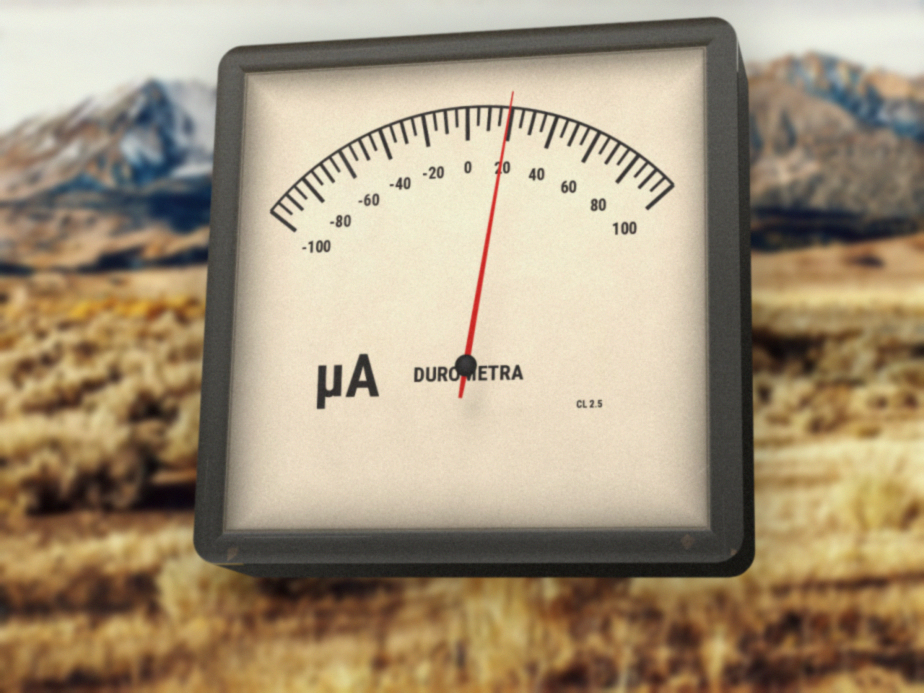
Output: 20 µA
